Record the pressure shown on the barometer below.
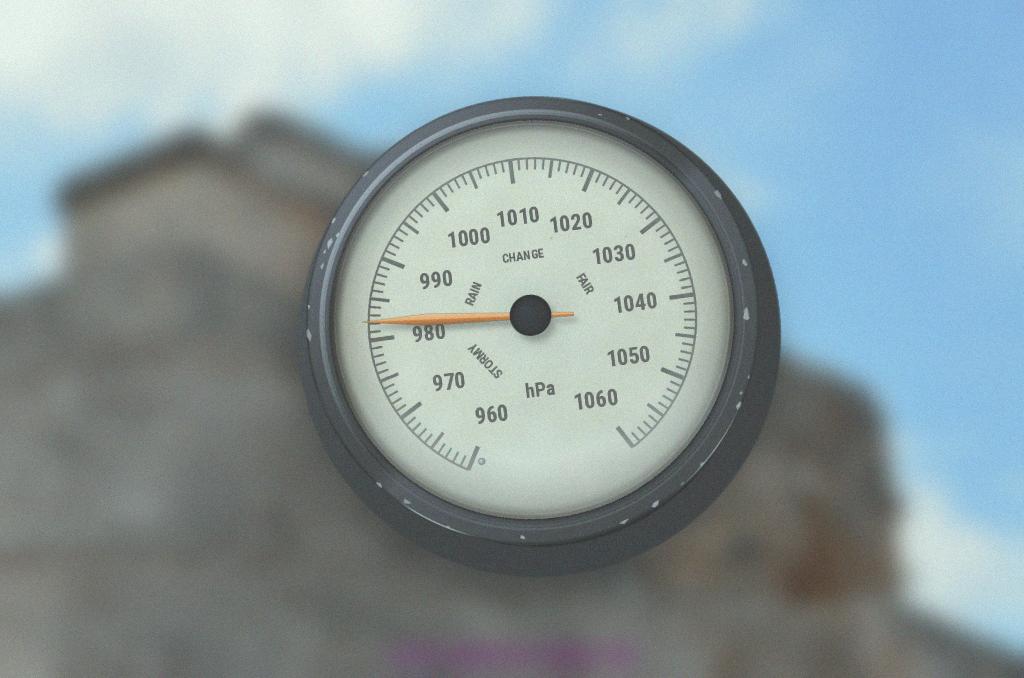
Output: 982 hPa
